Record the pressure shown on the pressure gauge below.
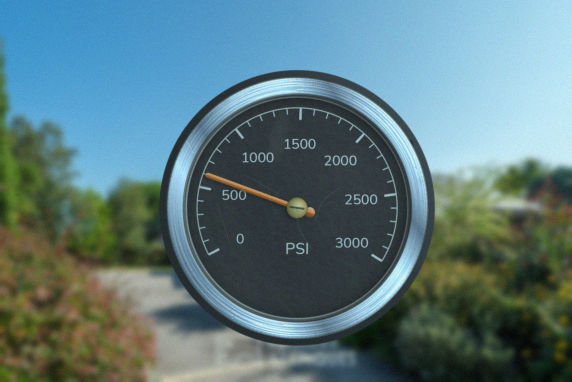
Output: 600 psi
